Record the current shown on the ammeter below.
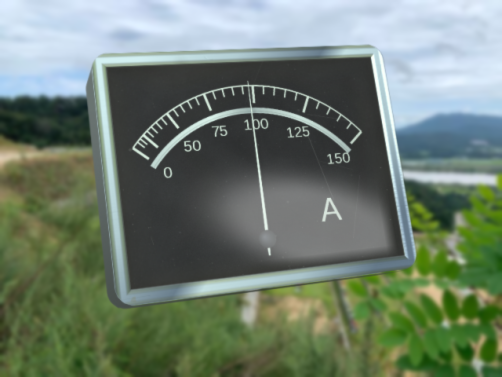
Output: 97.5 A
